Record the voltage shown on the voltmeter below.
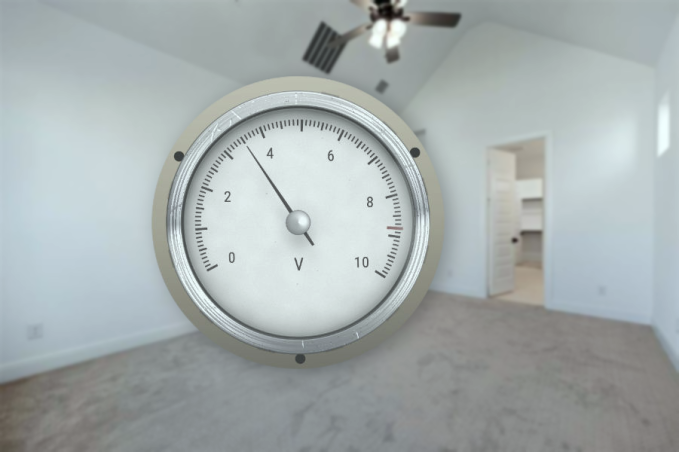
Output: 3.5 V
